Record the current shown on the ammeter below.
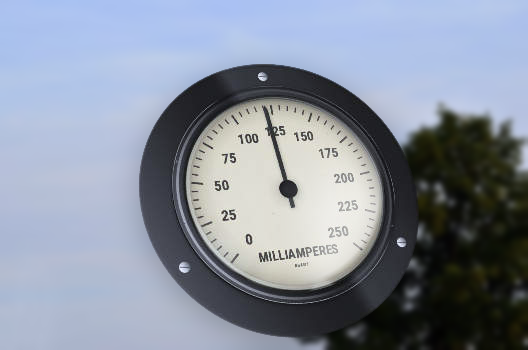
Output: 120 mA
